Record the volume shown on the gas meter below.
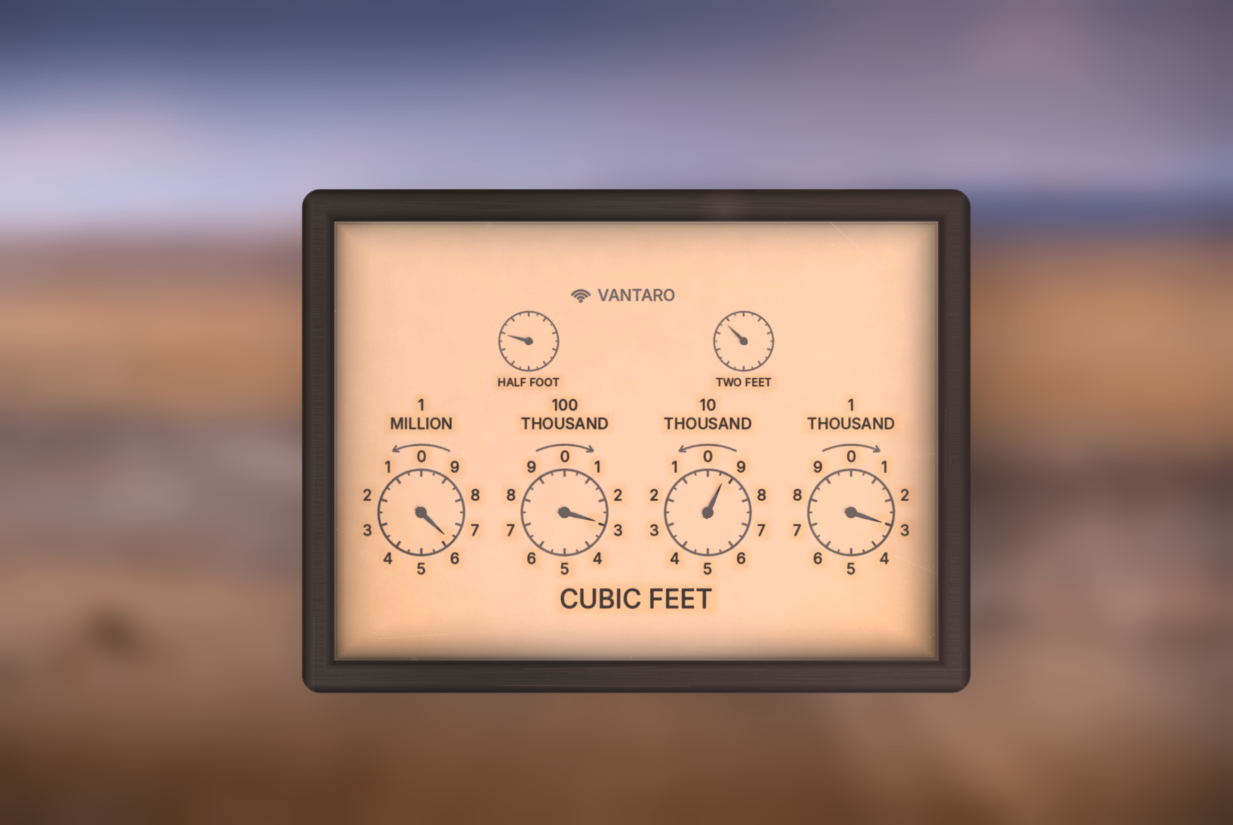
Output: 629300 ft³
